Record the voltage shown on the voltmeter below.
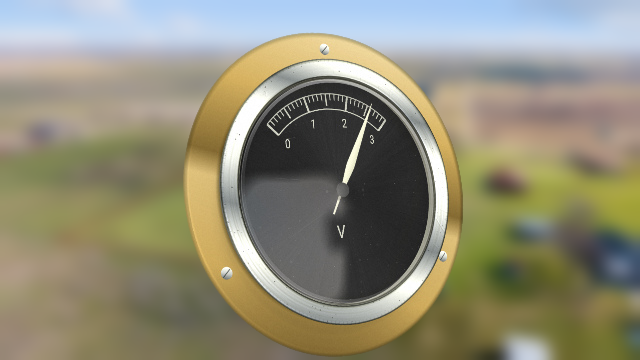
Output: 2.5 V
